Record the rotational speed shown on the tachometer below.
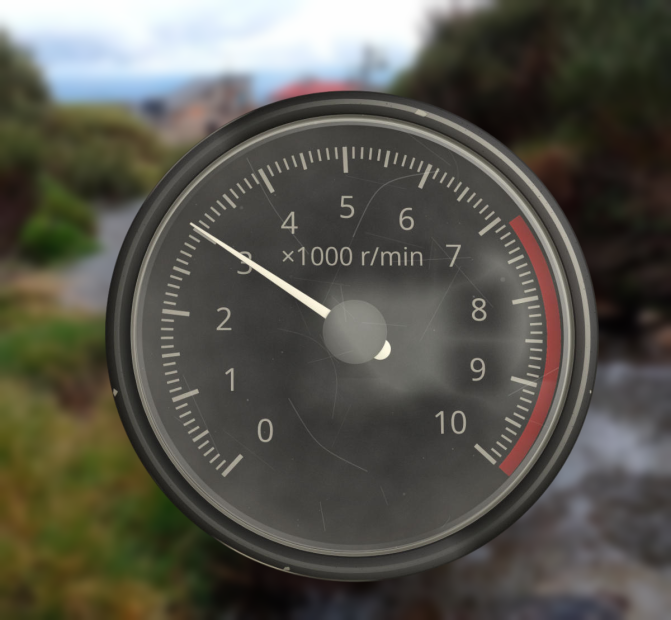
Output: 3000 rpm
